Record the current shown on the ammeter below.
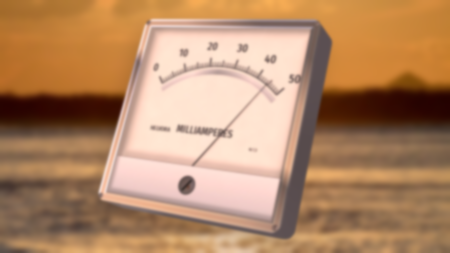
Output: 45 mA
